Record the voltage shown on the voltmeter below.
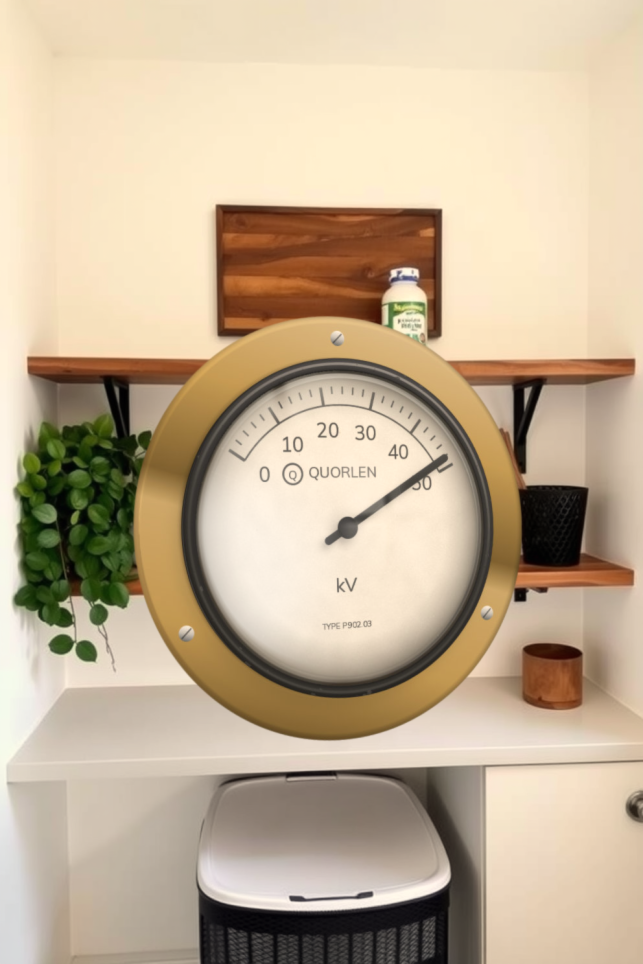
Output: 48 kV
